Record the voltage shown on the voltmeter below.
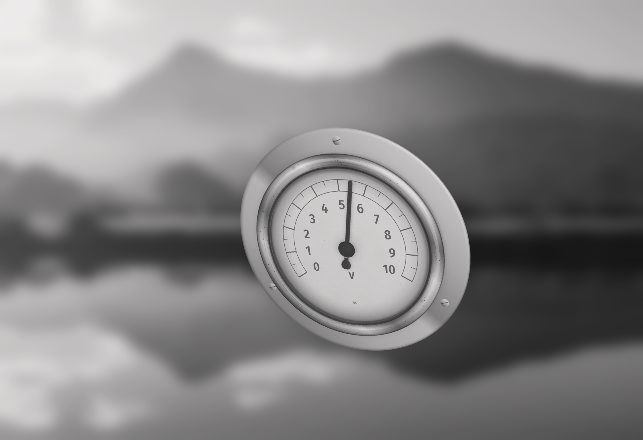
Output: 5.5 V
